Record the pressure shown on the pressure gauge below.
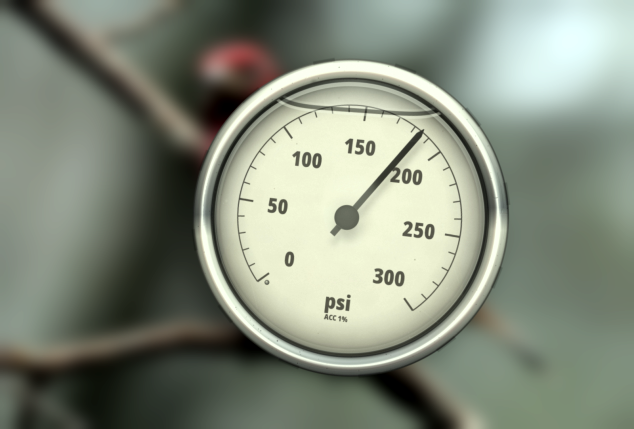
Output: 185 psi
